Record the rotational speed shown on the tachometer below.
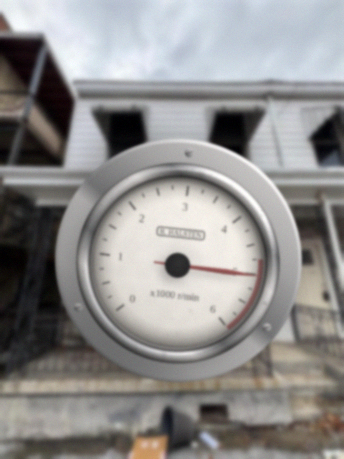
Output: 5000 rpm
